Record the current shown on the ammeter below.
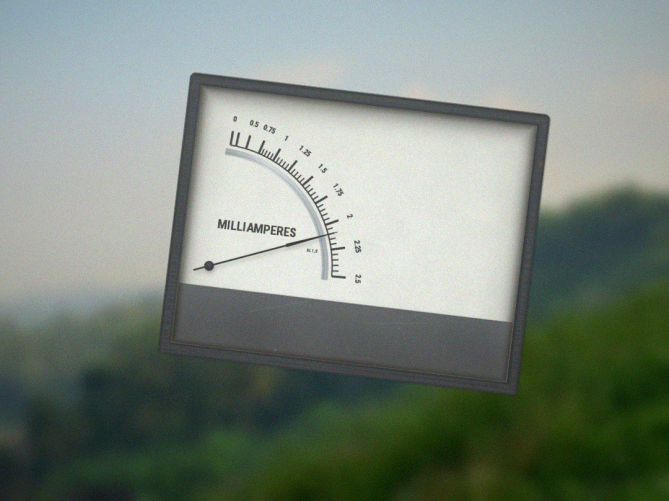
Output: 2.1 mA
